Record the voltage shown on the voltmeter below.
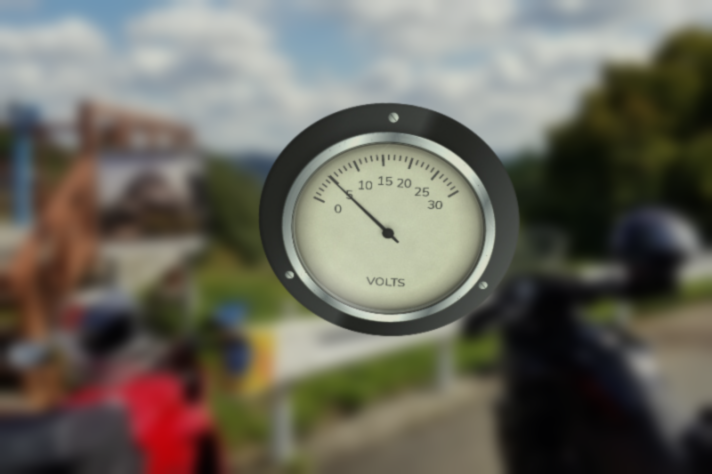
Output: 5 V
